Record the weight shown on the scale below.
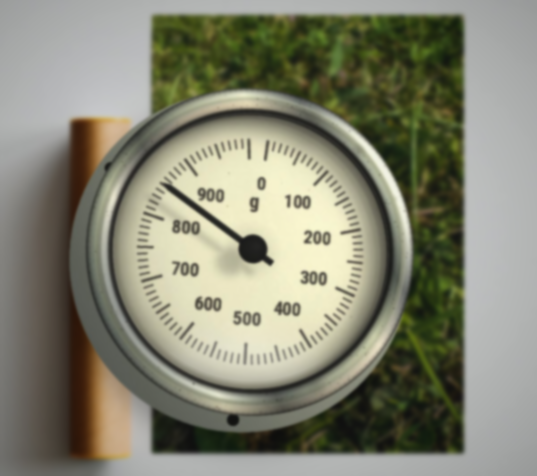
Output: 850 g
